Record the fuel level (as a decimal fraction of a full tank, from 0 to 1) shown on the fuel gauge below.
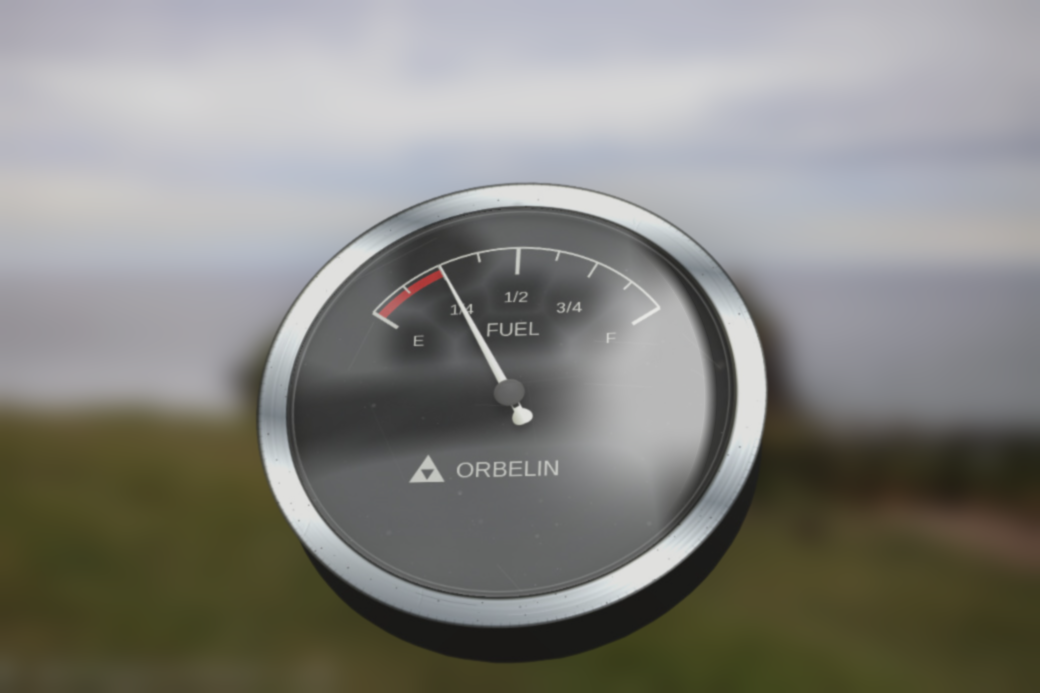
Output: 0.25
